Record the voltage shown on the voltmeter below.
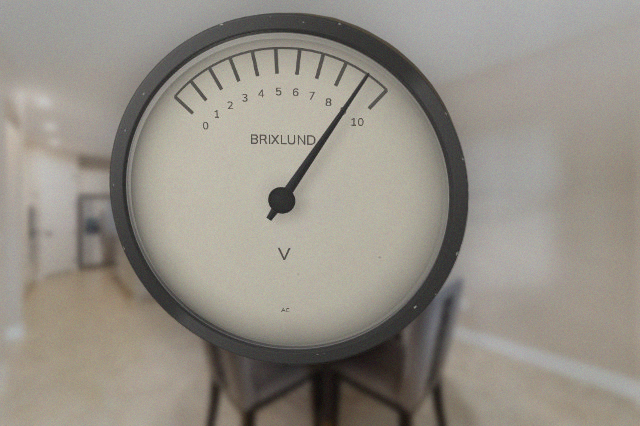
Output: 9 V
